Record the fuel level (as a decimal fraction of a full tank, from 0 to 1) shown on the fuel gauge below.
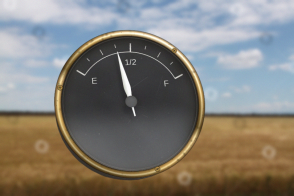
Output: 0.375
